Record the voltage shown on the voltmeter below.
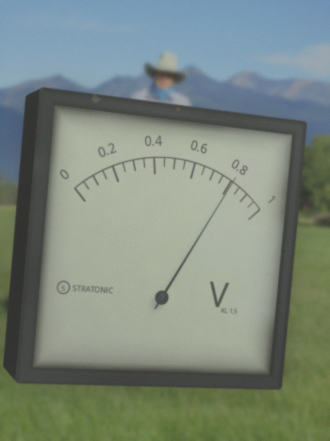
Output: 0.8 V
